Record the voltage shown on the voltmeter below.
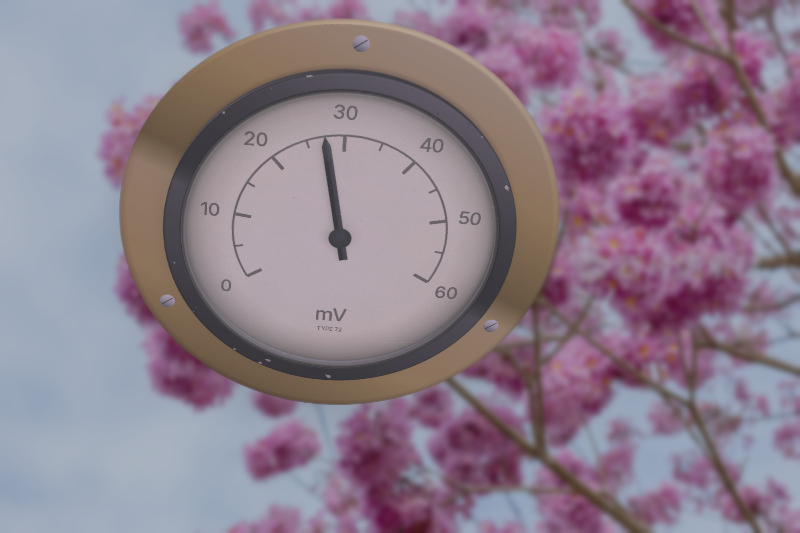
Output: 27.5 mV
